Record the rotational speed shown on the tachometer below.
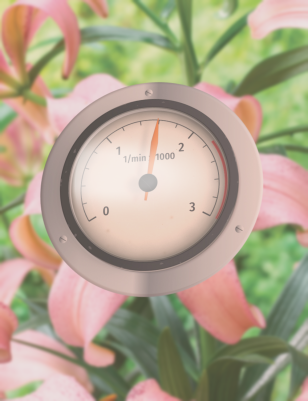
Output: 1600 rpm
